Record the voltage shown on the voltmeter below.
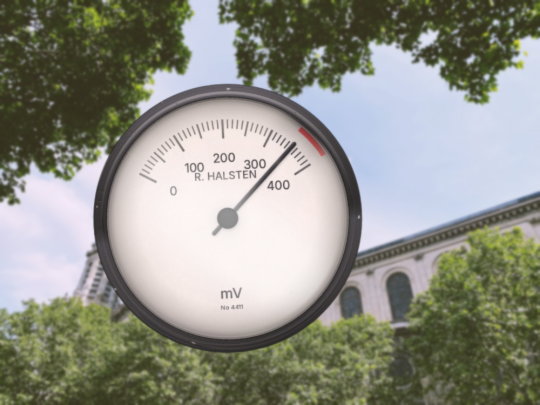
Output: 350 mV
